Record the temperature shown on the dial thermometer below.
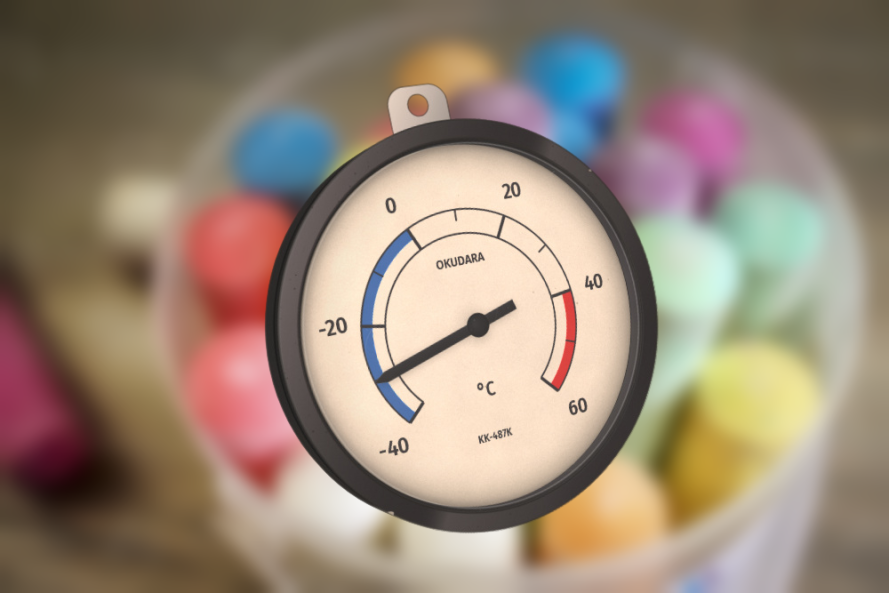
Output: -30 °C
